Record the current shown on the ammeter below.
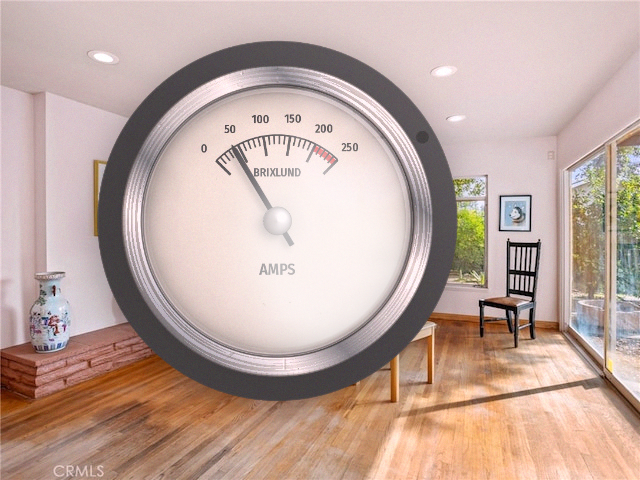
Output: 40 A
